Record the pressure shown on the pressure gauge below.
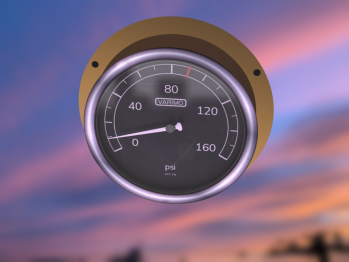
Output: 10 psi
